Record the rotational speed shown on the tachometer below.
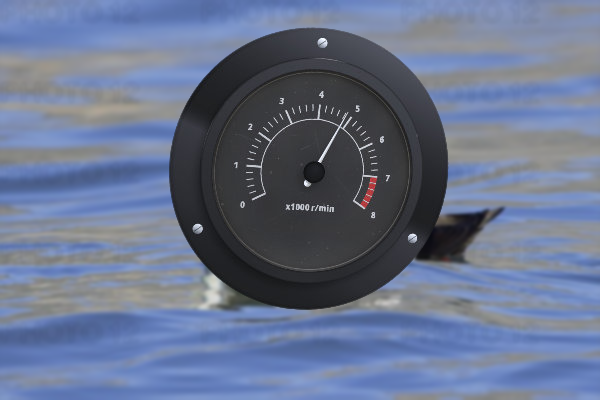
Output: 4800 rpm
